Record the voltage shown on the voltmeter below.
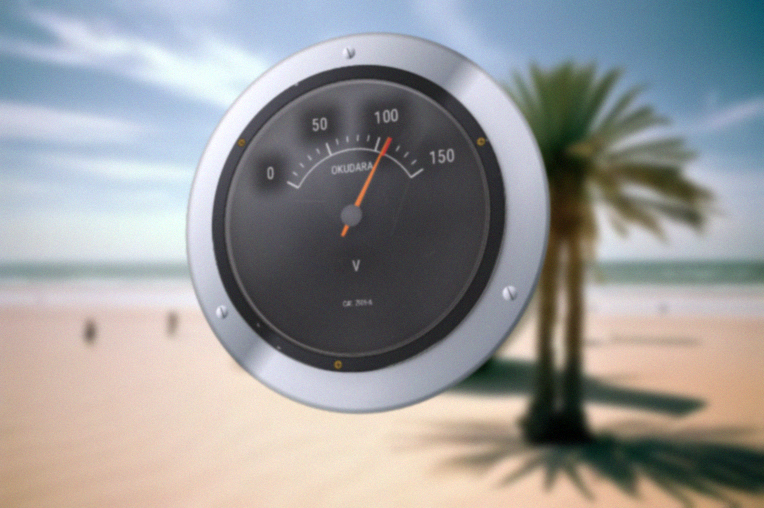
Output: 110 V
